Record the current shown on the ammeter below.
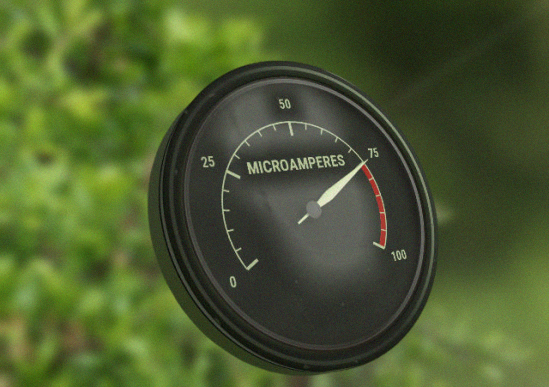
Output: 75 µA
